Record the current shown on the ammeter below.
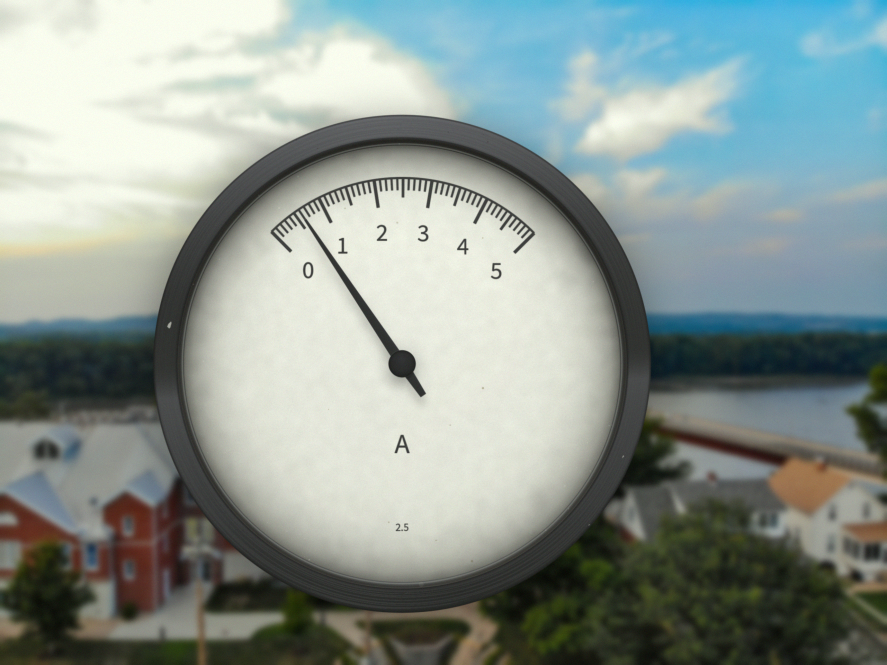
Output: 0.6 A
